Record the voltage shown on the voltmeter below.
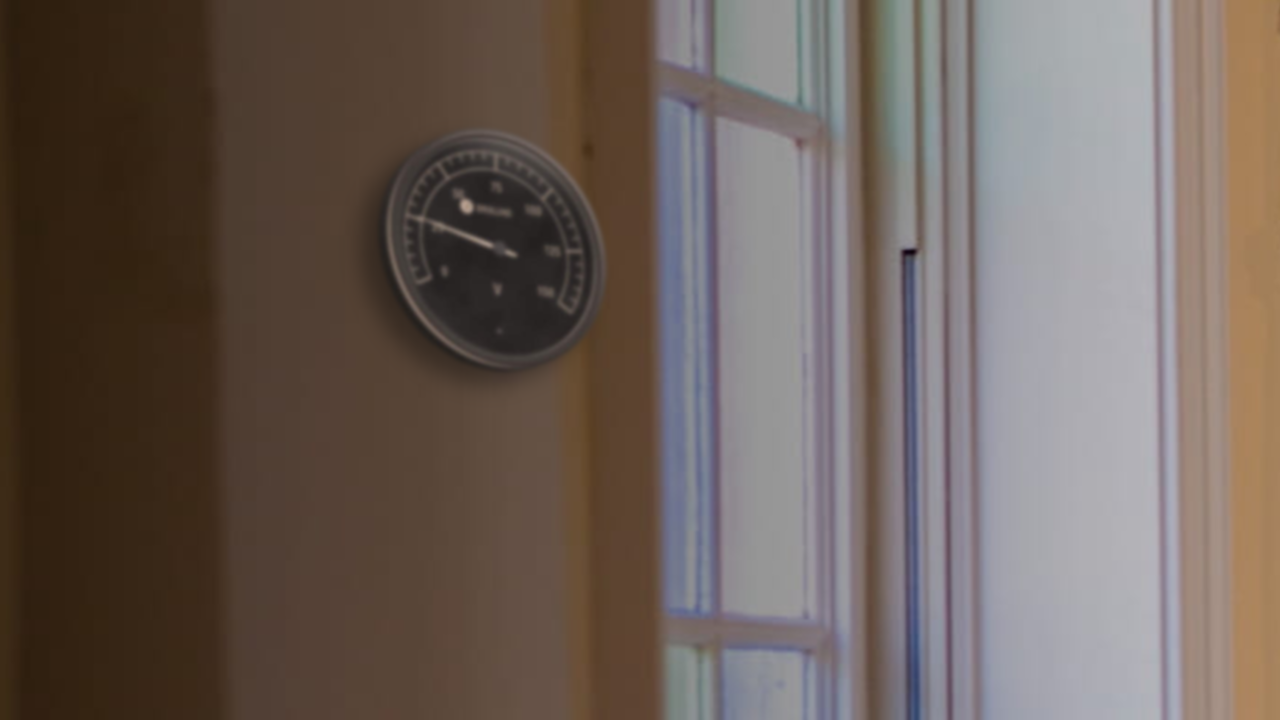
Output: 25 V
